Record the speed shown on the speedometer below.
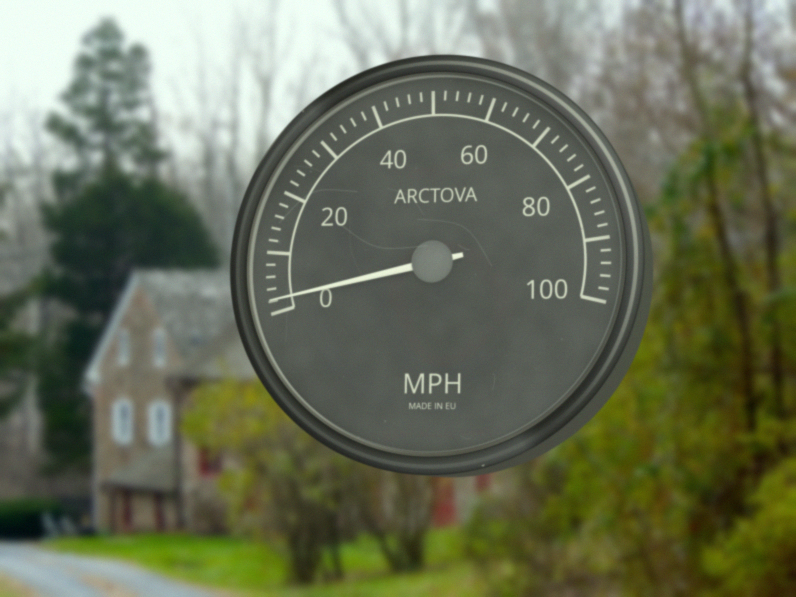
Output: 2 mph
